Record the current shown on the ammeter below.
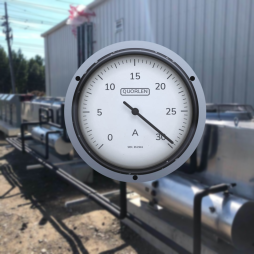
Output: 29.5 A
